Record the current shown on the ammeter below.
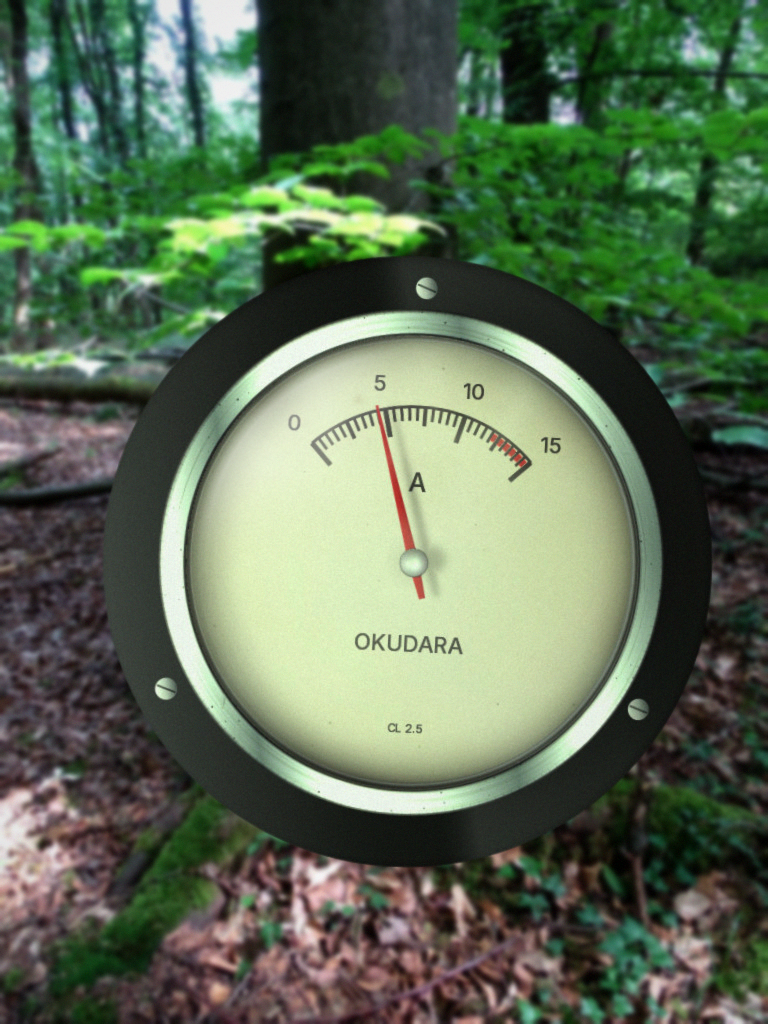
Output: 4.5 A
